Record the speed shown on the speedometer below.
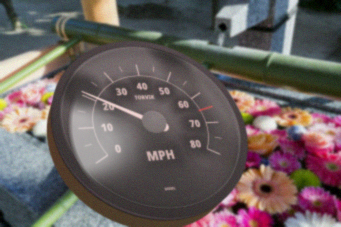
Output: 20 mph
